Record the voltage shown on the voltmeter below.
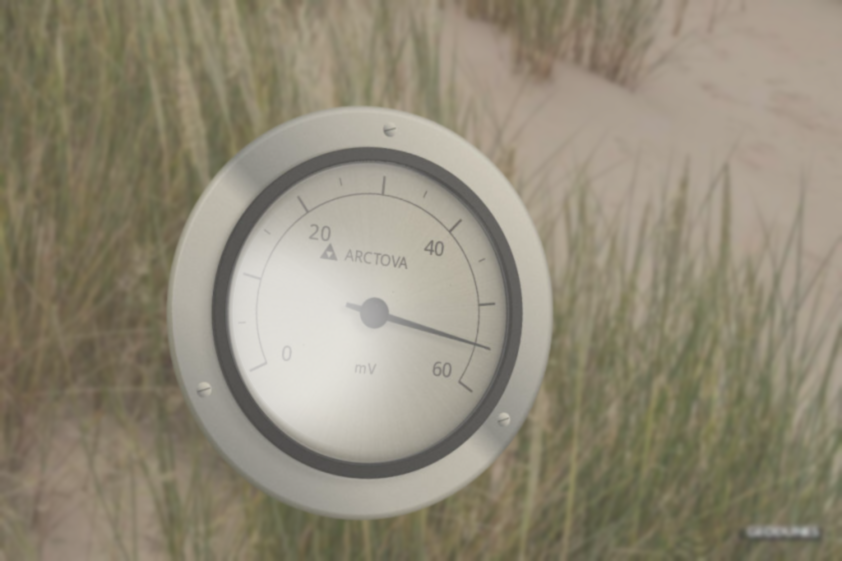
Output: 55 mV
